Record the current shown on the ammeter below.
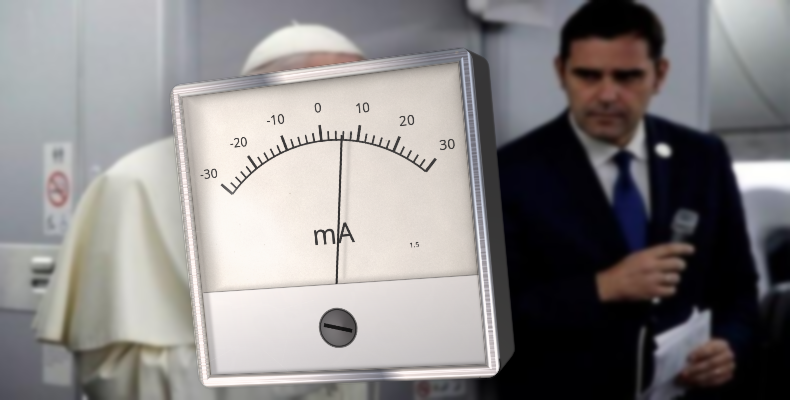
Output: 6 mA
